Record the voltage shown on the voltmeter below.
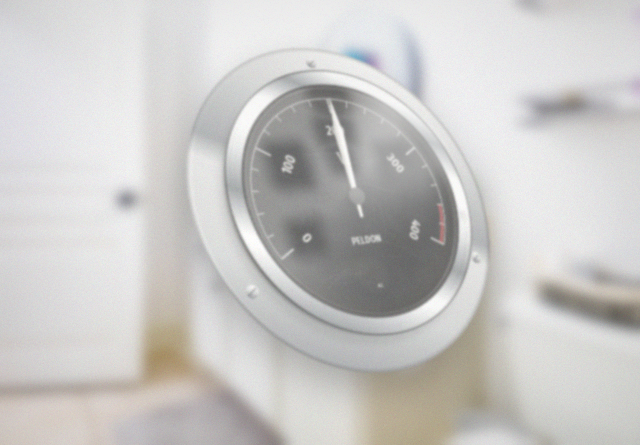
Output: 200 V
